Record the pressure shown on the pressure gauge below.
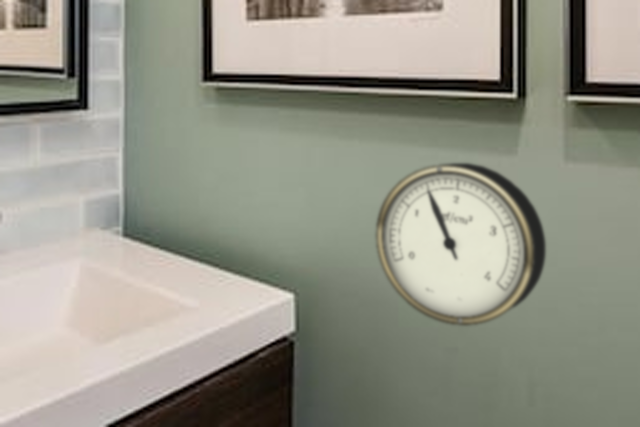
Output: 1.5 kg/cm²
